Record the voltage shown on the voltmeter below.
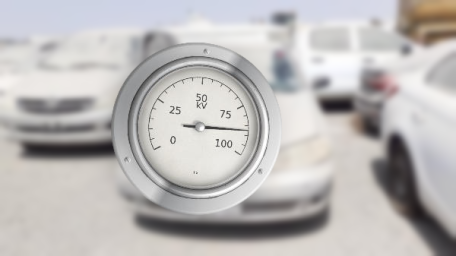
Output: 87.5 kV
